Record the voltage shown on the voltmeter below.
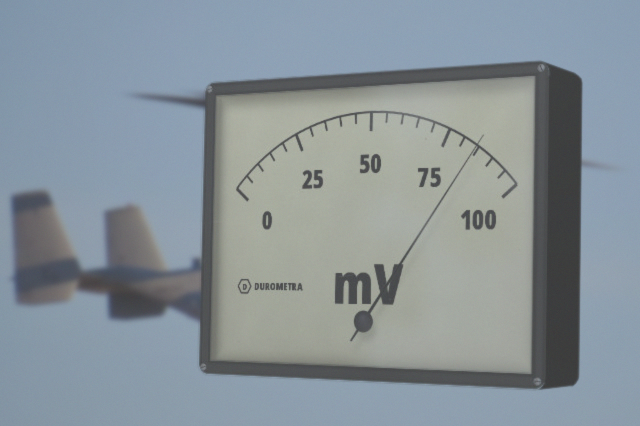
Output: 85 mV
